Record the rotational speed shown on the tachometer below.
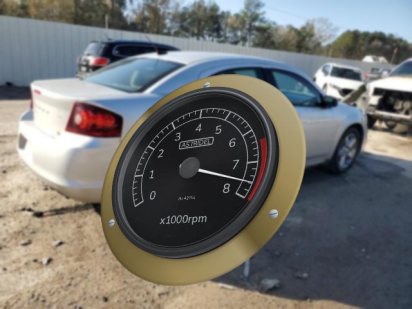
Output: 7600 rpm
